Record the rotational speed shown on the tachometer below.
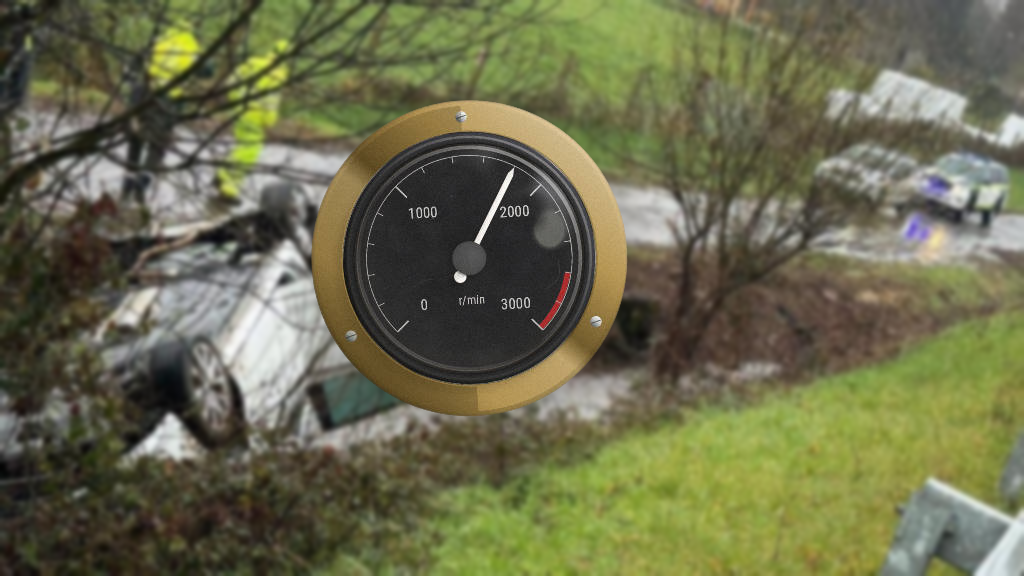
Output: 1800 rpm
